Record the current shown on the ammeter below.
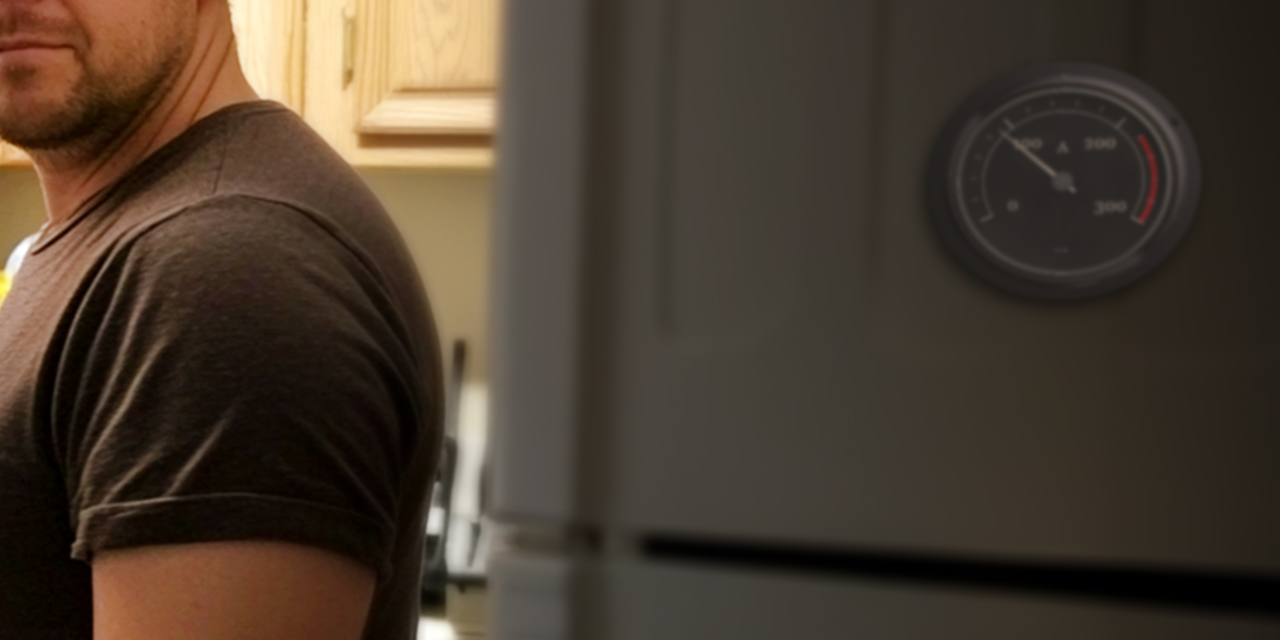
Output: 90 A
